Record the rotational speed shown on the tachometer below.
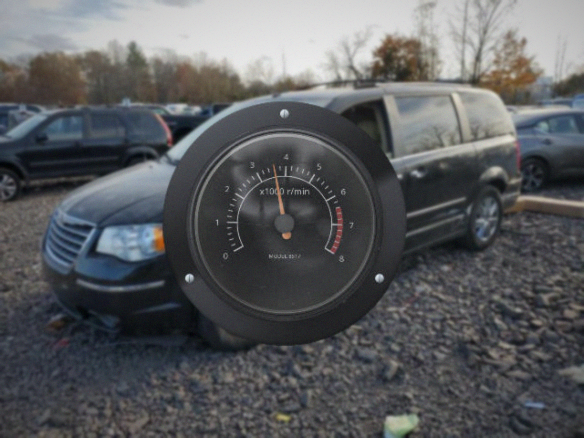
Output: 3600 rpm
